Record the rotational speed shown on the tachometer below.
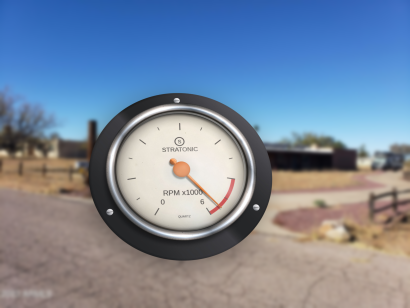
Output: 5750 rpm
